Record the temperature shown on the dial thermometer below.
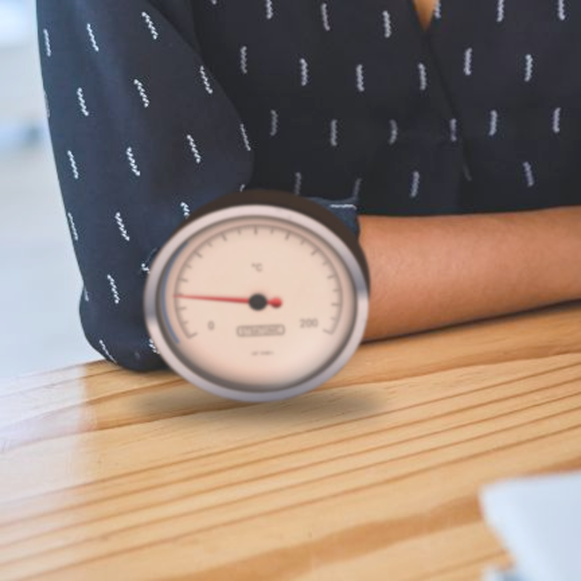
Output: 30 °C
